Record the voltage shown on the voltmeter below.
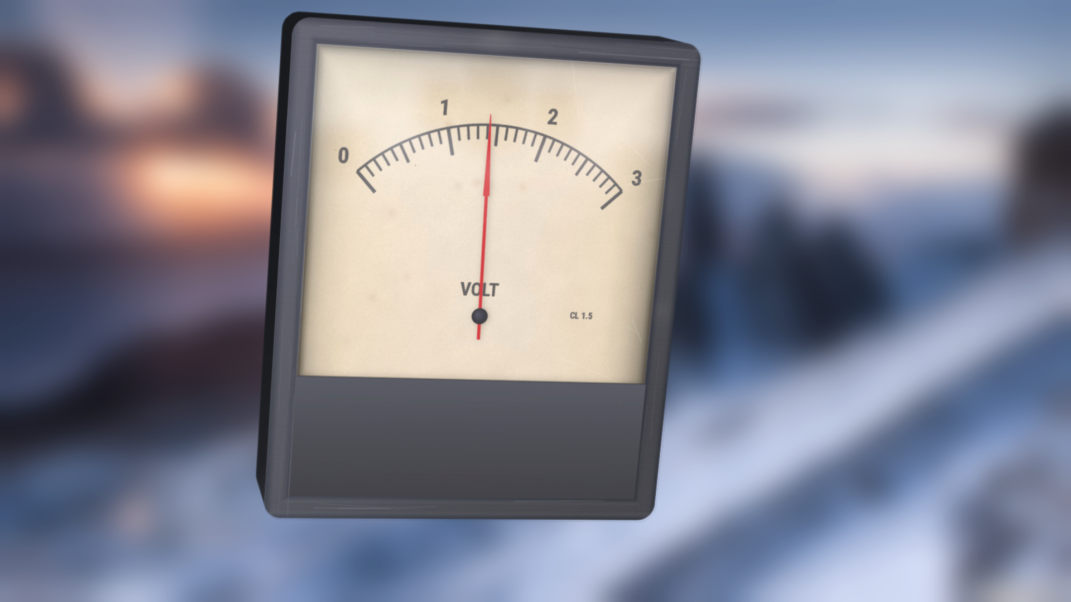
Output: 1.4 V
